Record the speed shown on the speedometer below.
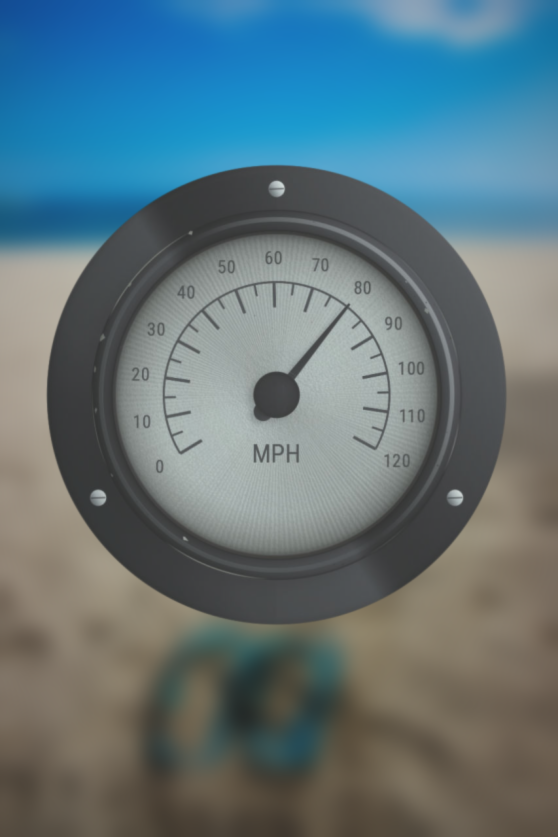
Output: 80 mph
